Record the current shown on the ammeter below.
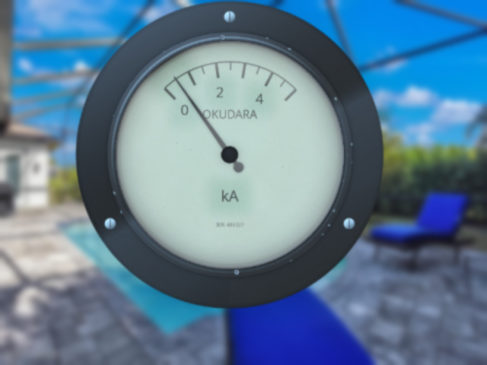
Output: 0.5 kA
